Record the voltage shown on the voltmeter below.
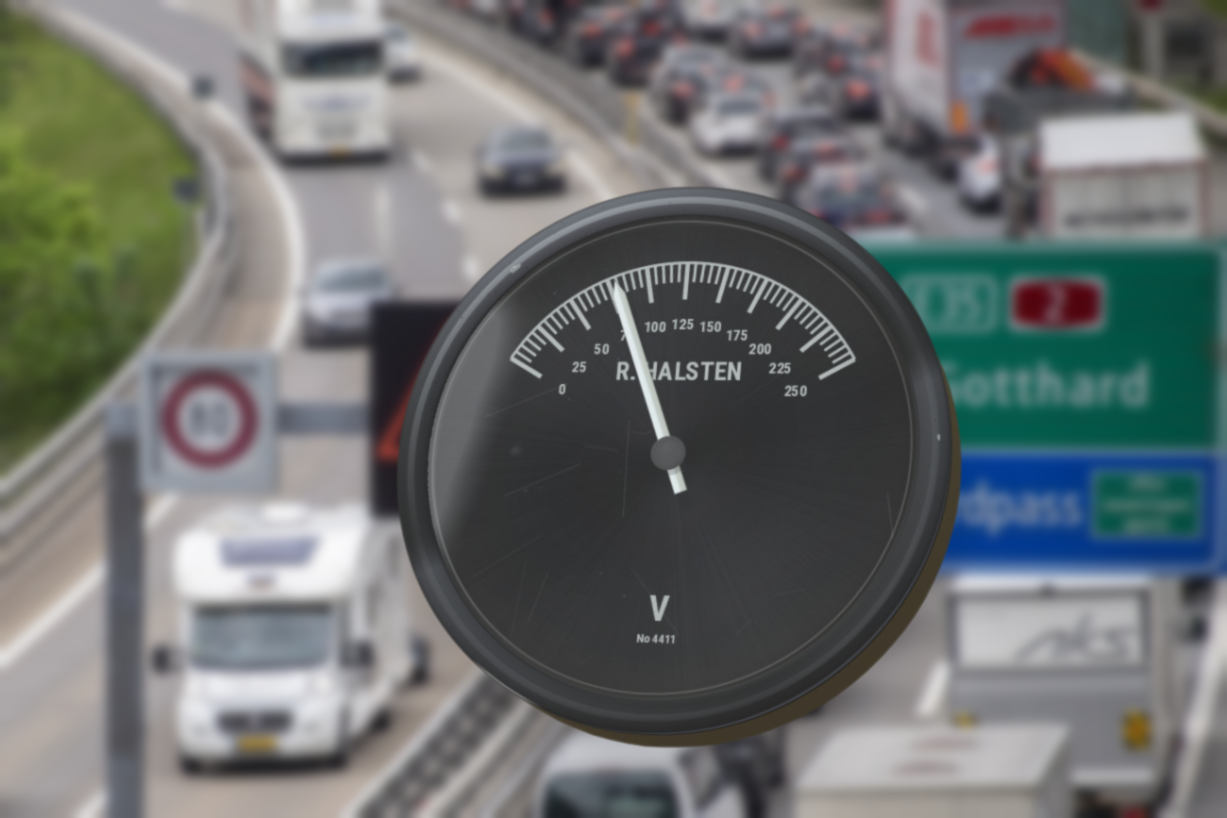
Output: 80 V
